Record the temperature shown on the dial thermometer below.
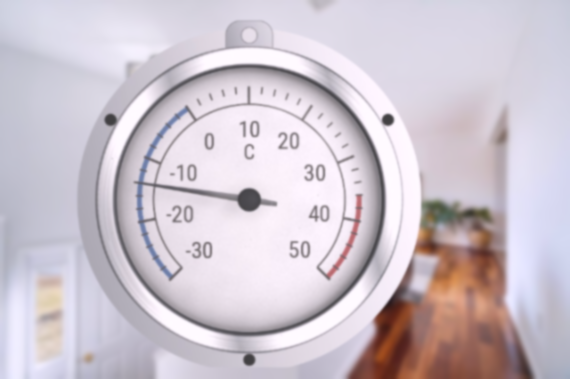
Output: -14 °C
